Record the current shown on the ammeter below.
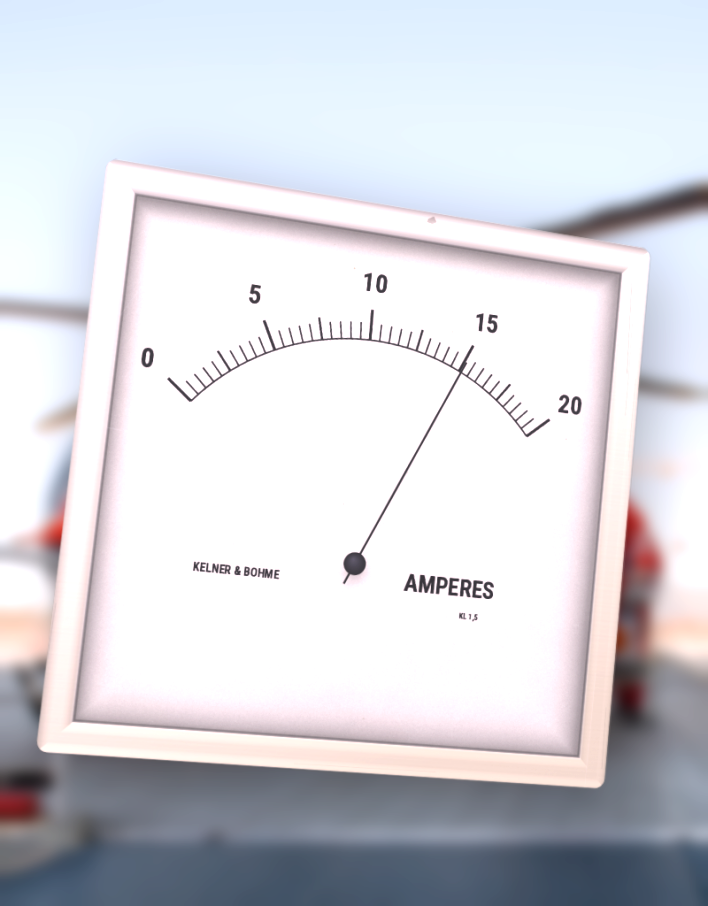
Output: 15 A
